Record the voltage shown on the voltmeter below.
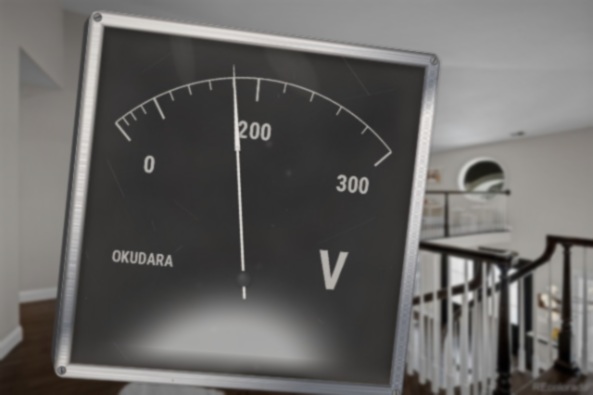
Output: 180 V
